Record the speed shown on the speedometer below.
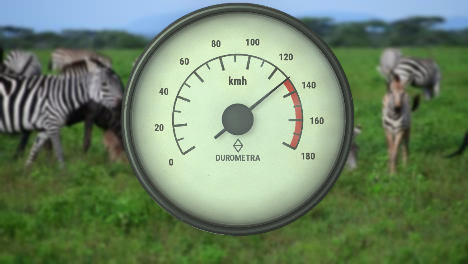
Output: 130 km/h
